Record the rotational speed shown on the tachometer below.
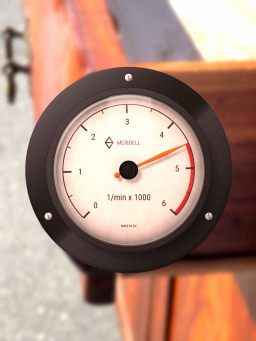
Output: 4500 rpm
